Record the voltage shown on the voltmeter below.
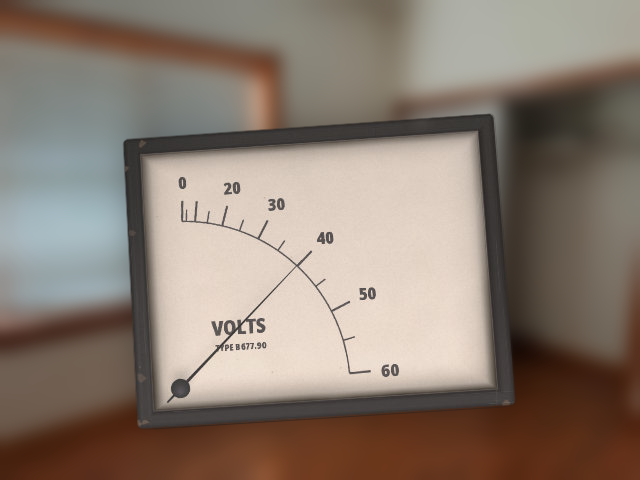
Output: 40 V
